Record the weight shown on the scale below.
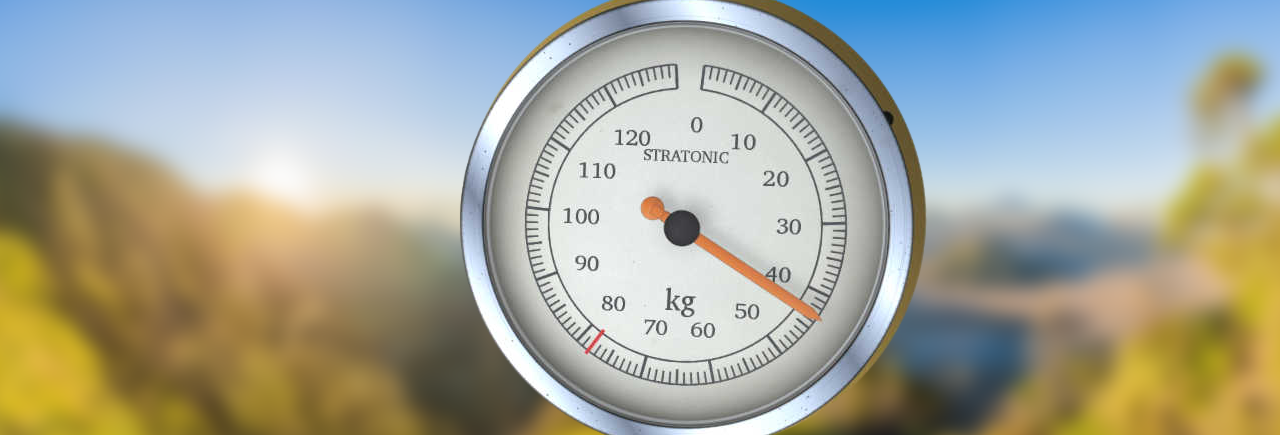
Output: 43 kg
